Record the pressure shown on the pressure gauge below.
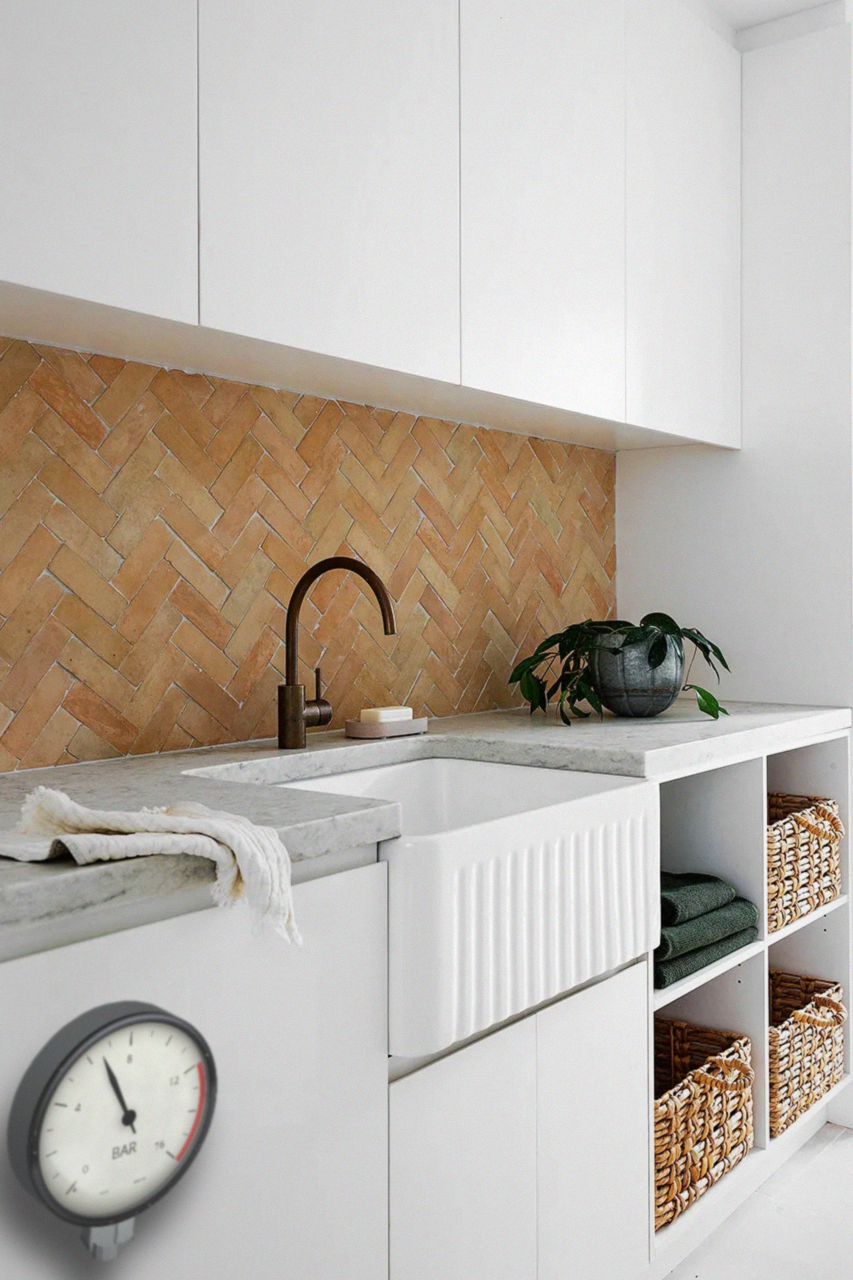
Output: 6.5 bar
